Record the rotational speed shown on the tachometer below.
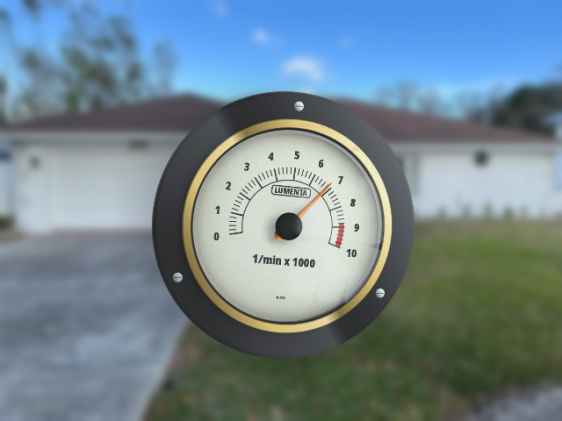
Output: 6800 rpm
